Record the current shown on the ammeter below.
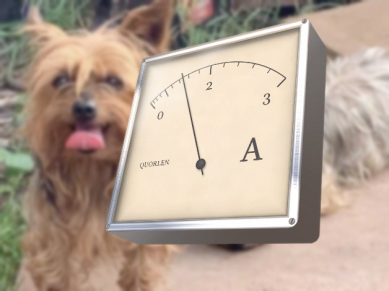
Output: 1.5 A
